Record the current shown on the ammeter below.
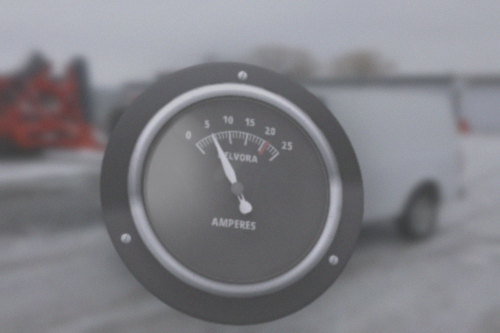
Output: 5 A
